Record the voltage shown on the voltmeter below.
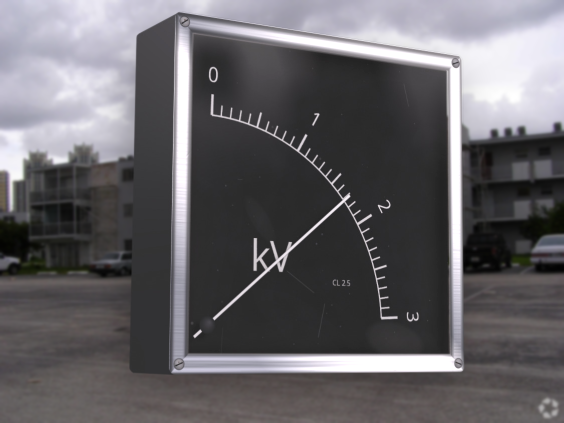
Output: 1.7 kV
